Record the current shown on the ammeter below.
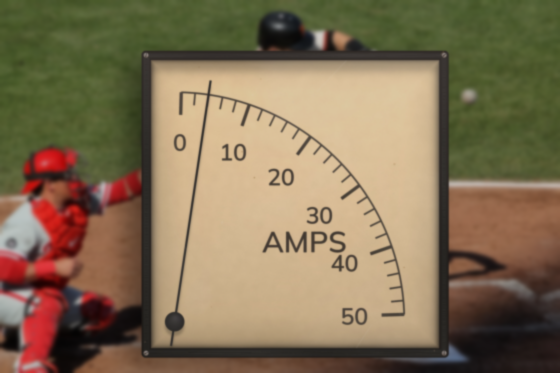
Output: 4 A
